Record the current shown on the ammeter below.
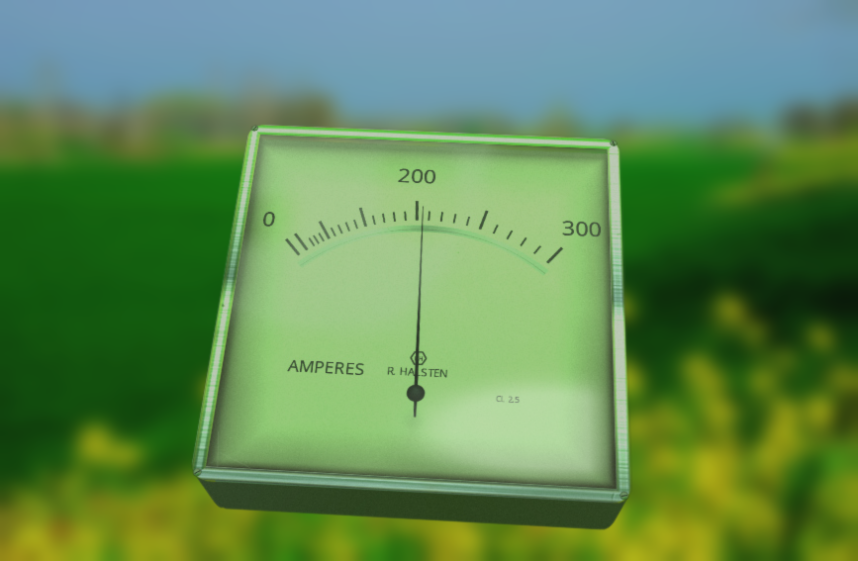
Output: 205 A
